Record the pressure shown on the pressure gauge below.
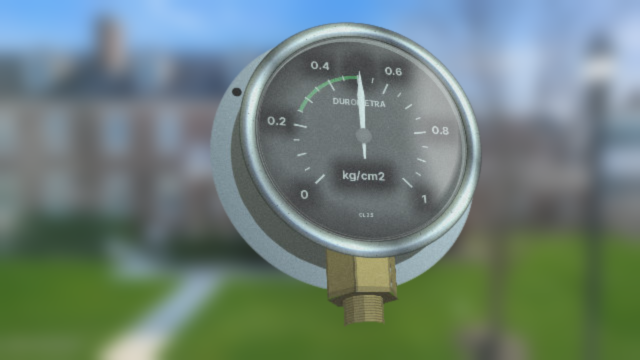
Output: 0.5 kg/cm²
